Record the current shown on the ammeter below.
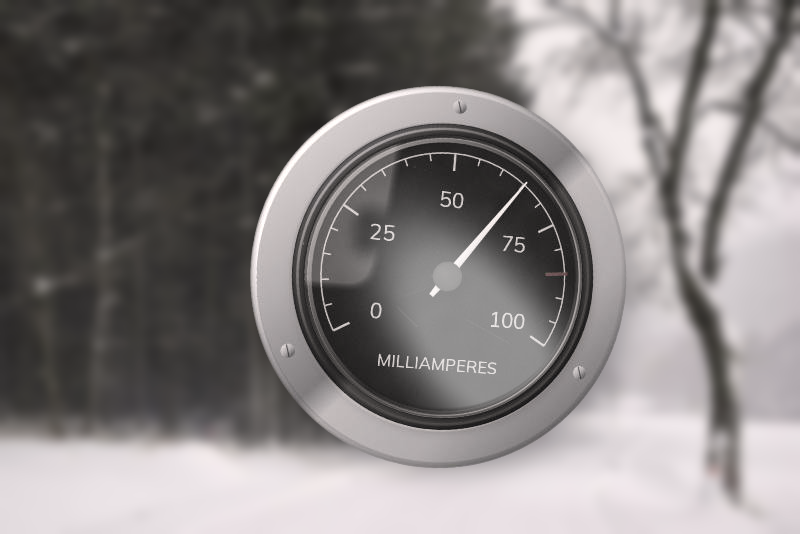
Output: 65 mA
